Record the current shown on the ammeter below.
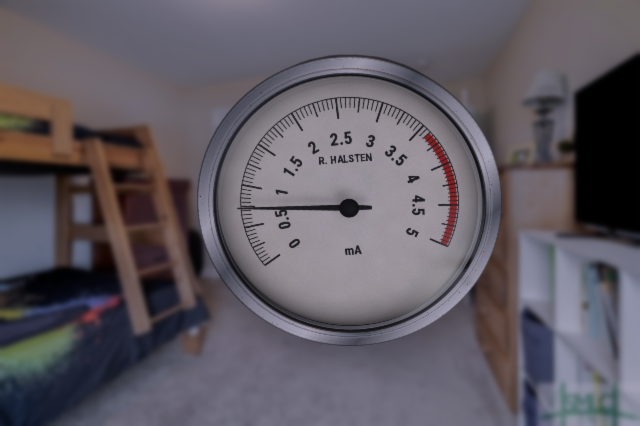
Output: 0.75 mA
